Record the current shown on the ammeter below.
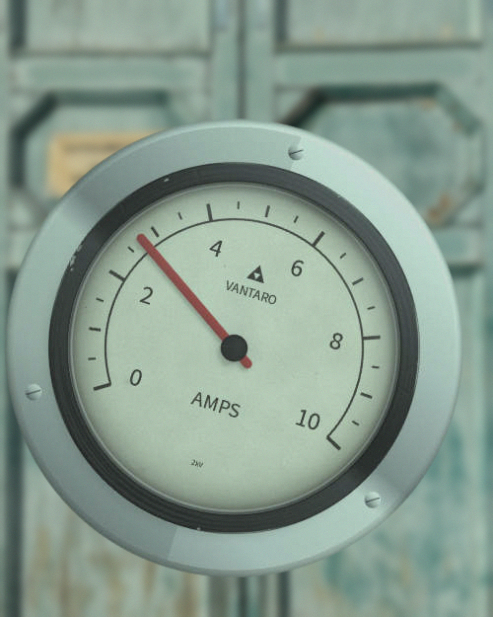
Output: 2.75 A
